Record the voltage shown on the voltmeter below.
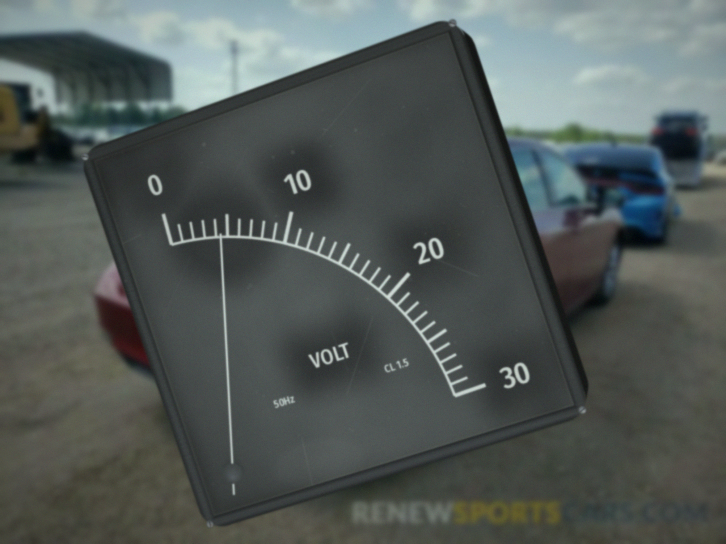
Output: 4.5 V
